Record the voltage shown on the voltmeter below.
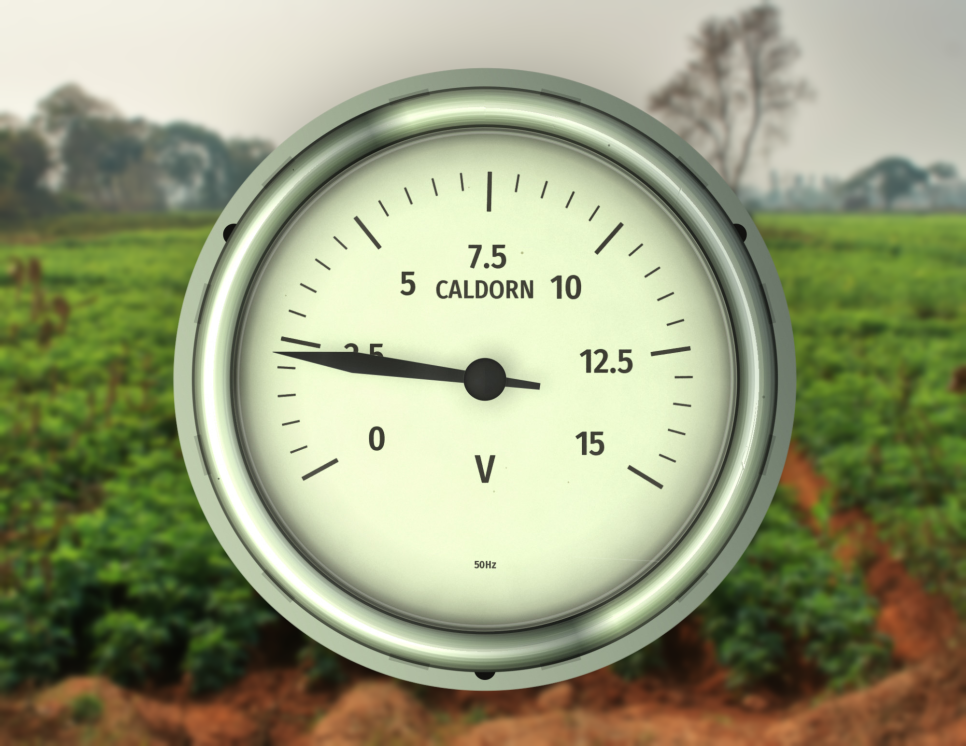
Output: 2.25 V
